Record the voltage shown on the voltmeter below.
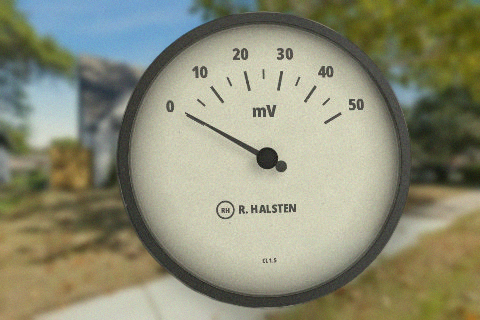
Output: 0 mV
